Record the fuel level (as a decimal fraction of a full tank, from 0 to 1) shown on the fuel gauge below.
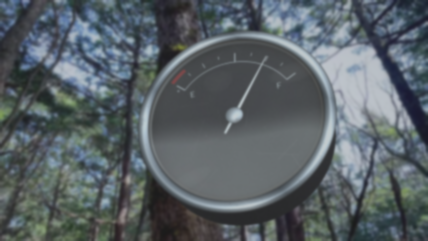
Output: 0.75
